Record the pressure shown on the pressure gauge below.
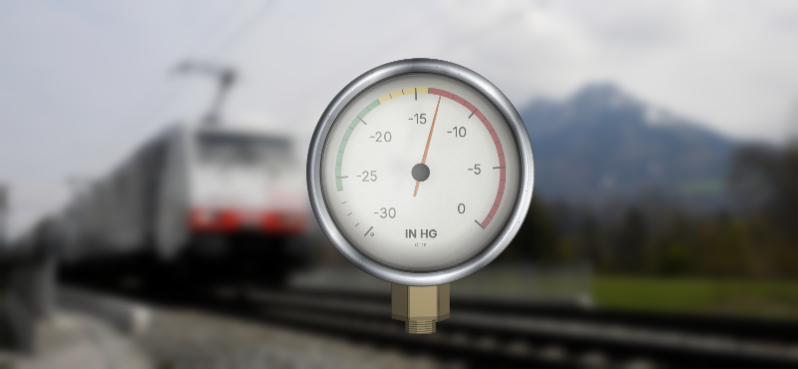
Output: -13 inHg
